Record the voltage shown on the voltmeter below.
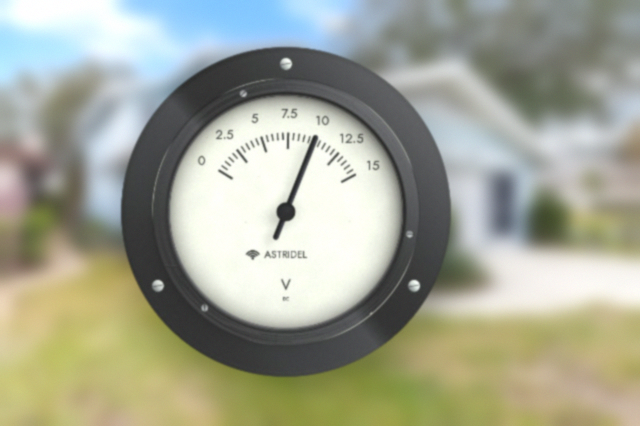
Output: 10 V
